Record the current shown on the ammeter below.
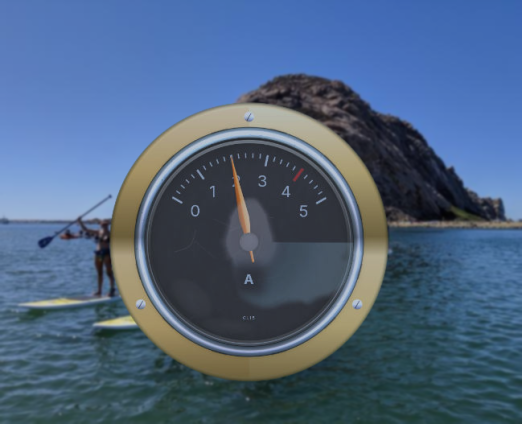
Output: 2 A
